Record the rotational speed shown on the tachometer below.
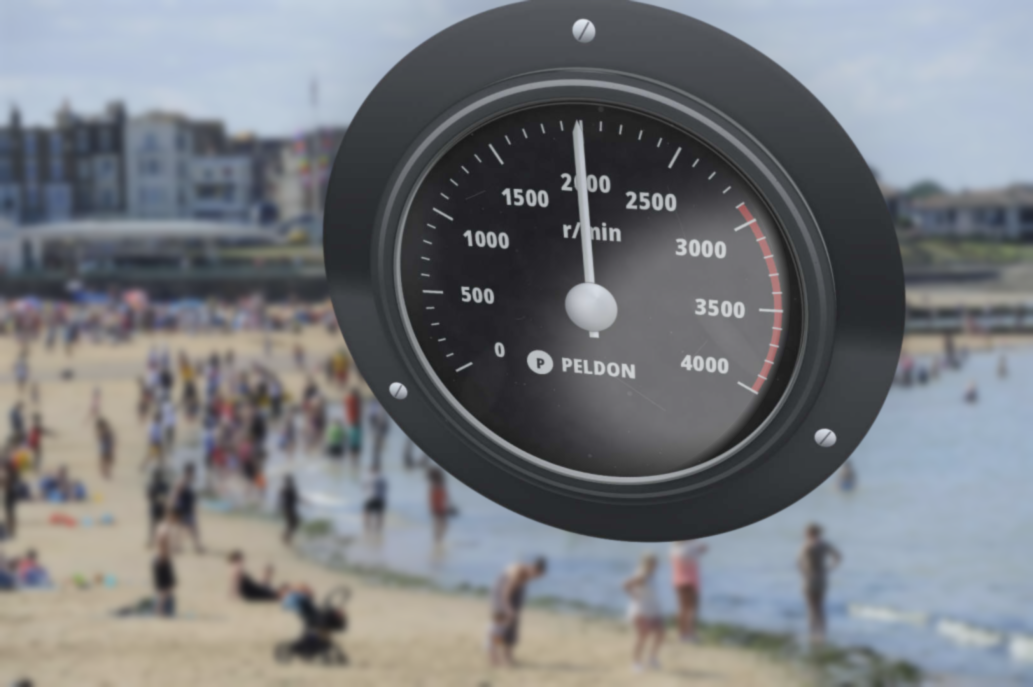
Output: 2000 rpm
